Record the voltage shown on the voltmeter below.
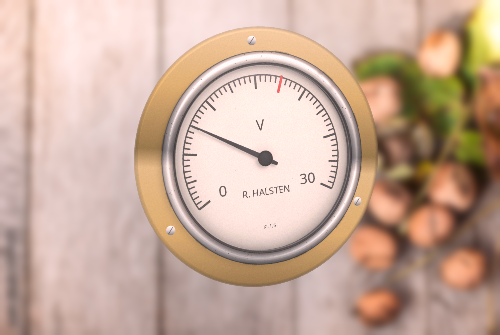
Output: 7.5 V
